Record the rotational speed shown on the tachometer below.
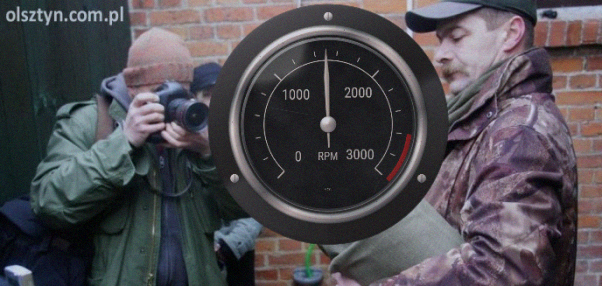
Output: 1500 rpm
